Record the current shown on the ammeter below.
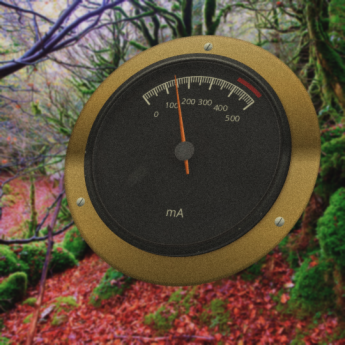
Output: 150 mA
